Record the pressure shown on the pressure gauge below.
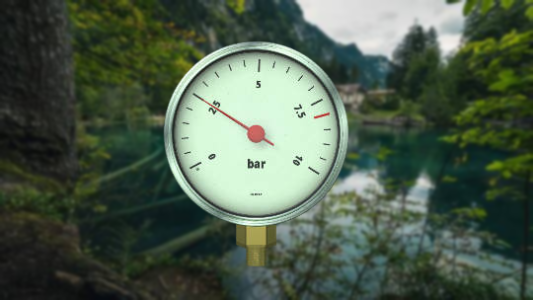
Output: 2.5 bar
